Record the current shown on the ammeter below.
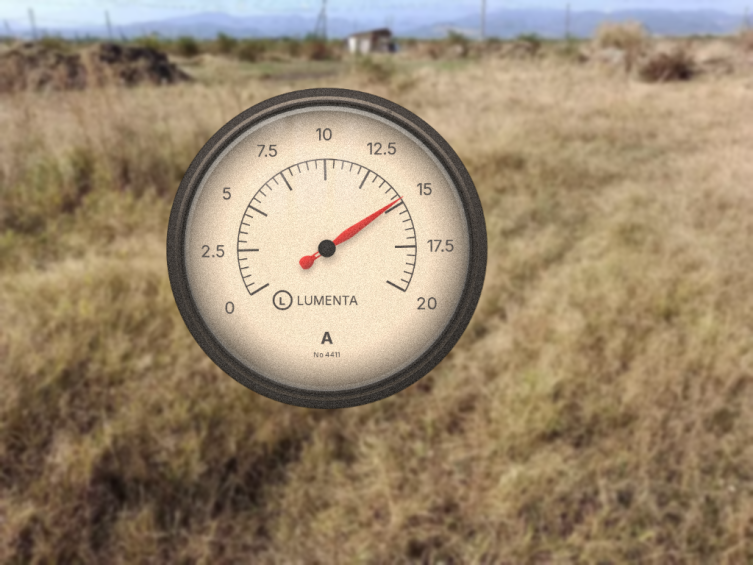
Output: 14.75 A
